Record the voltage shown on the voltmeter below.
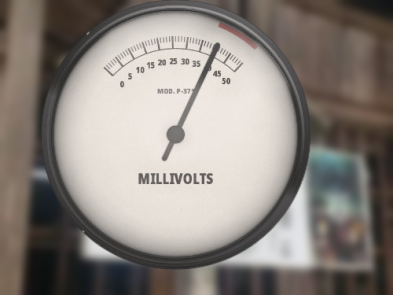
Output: 40 mV
